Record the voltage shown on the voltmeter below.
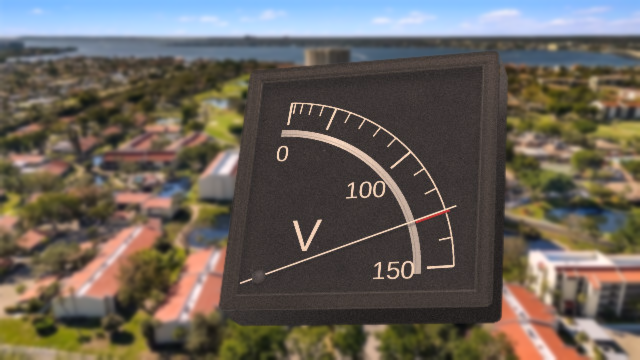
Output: 130 V
